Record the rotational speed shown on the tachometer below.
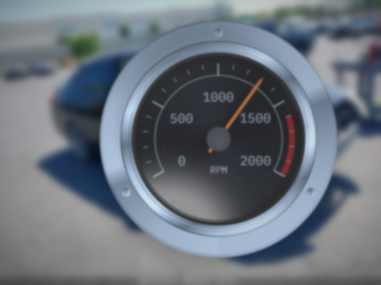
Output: 1300 rpm
